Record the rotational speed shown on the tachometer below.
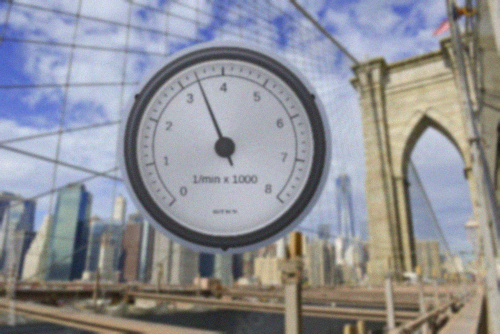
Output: 3400 rpm
